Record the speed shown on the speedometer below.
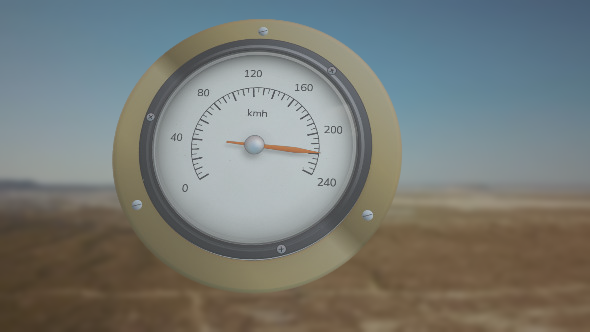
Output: 220 km/h
